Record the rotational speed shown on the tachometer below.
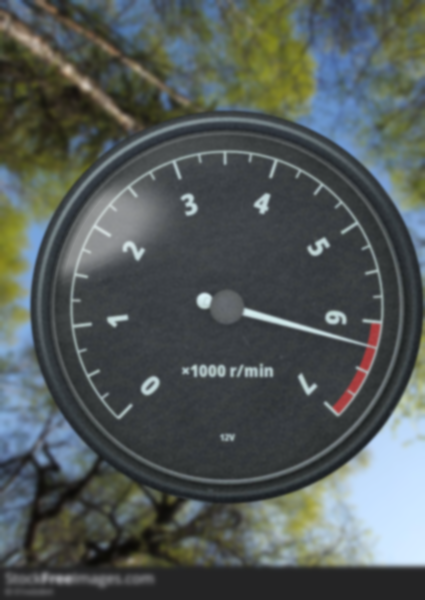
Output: 6250 rpm
